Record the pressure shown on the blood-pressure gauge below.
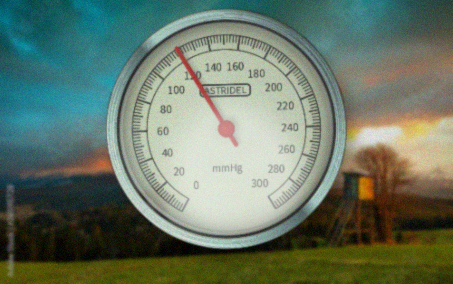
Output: 120 mmHg
